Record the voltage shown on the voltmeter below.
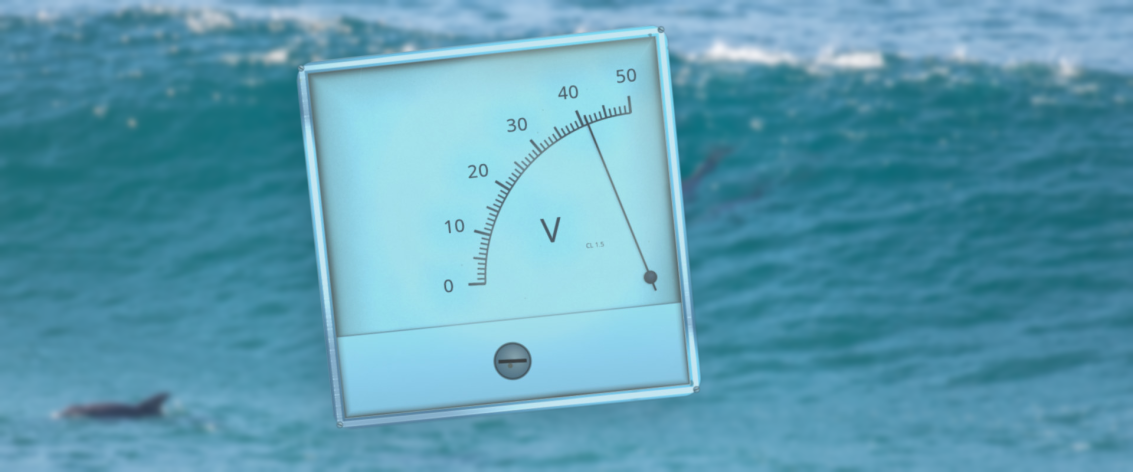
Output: 41 V
